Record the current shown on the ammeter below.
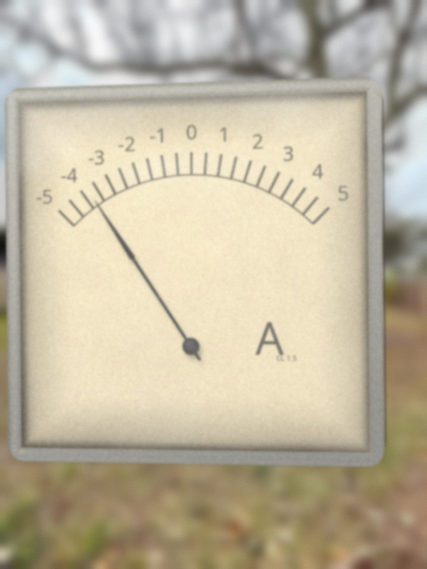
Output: -3.75 A
